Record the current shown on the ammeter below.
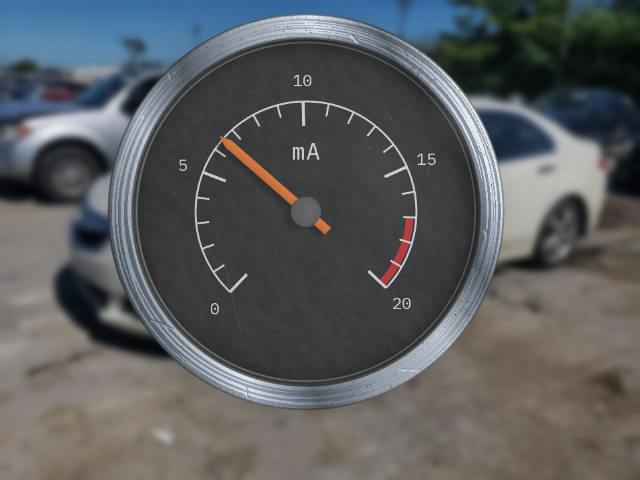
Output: 6.5 mA
